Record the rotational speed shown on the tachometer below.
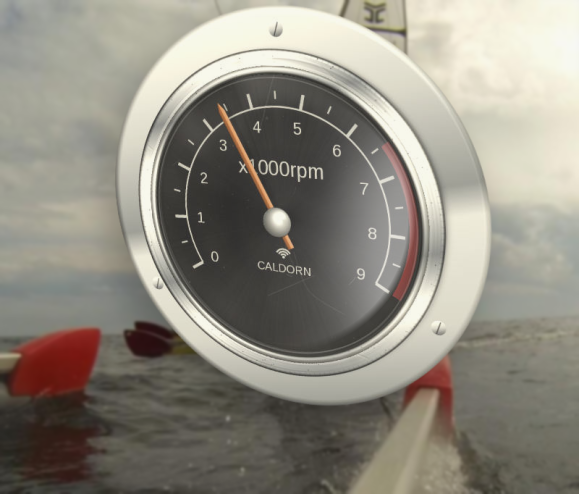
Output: 3500 rpm
